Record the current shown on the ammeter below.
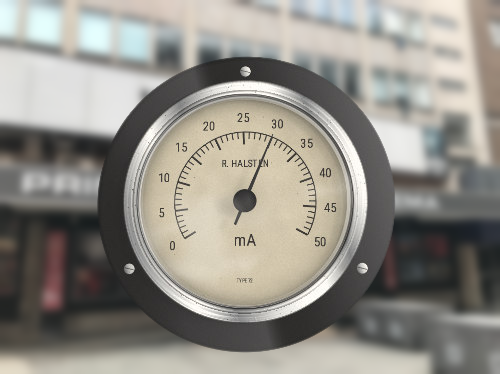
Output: 30 mA
